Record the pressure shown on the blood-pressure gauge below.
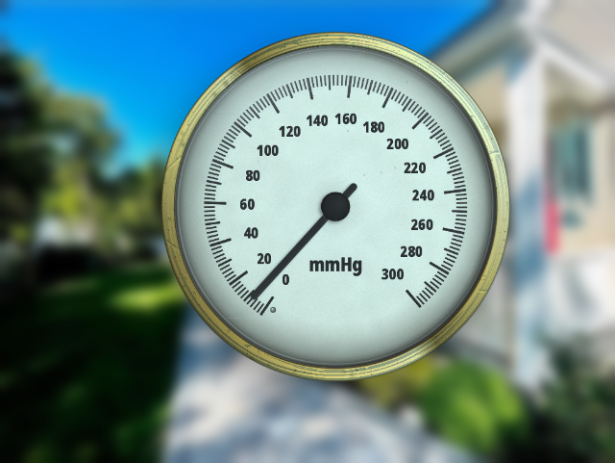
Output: 8 mmHg
